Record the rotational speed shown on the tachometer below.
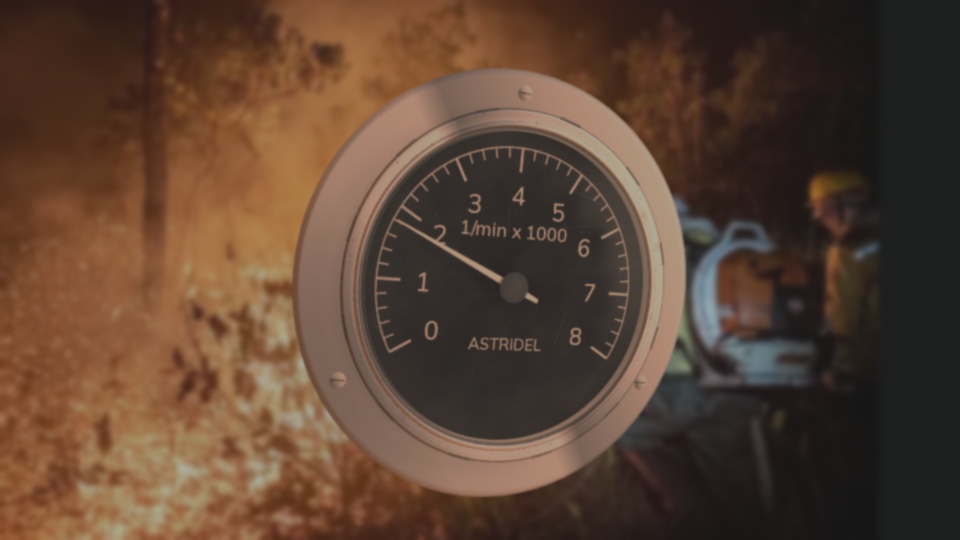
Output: 1800 rpm
